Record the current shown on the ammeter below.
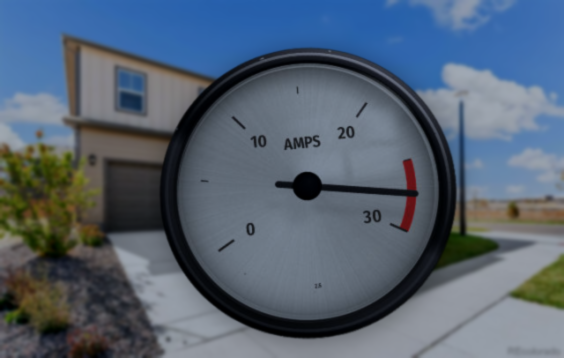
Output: 27.5 A
